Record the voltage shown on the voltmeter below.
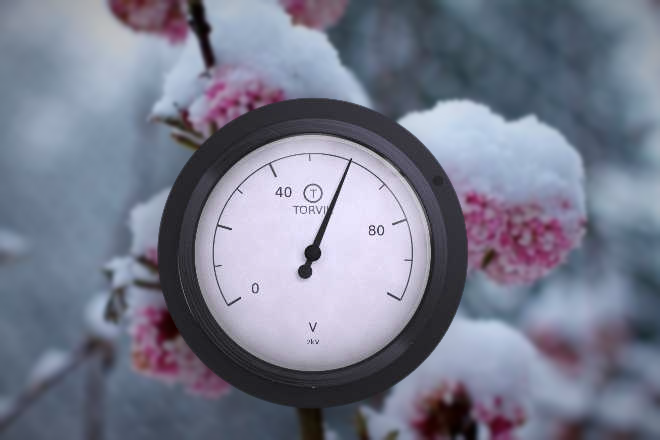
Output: 60 V
